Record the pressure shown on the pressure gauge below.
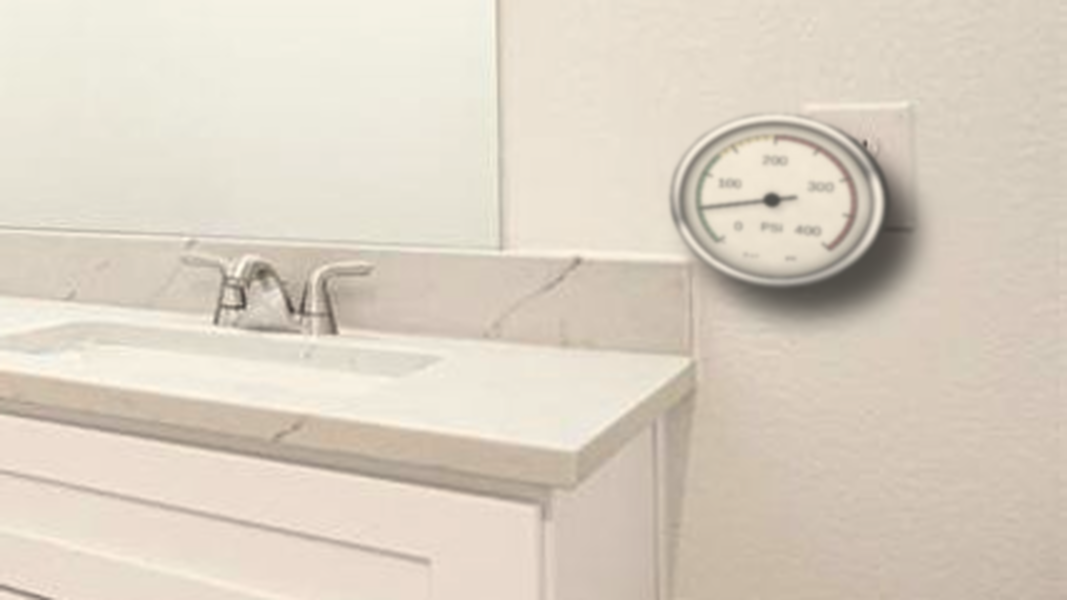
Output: 50 psi
